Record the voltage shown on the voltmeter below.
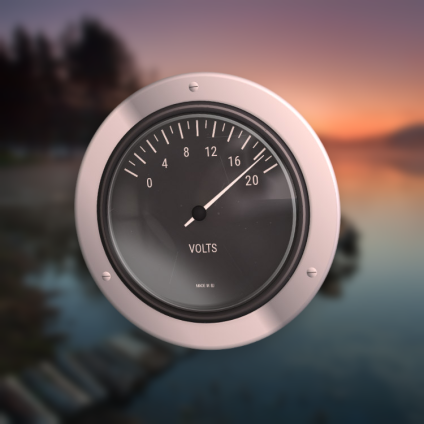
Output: 18.5 V
